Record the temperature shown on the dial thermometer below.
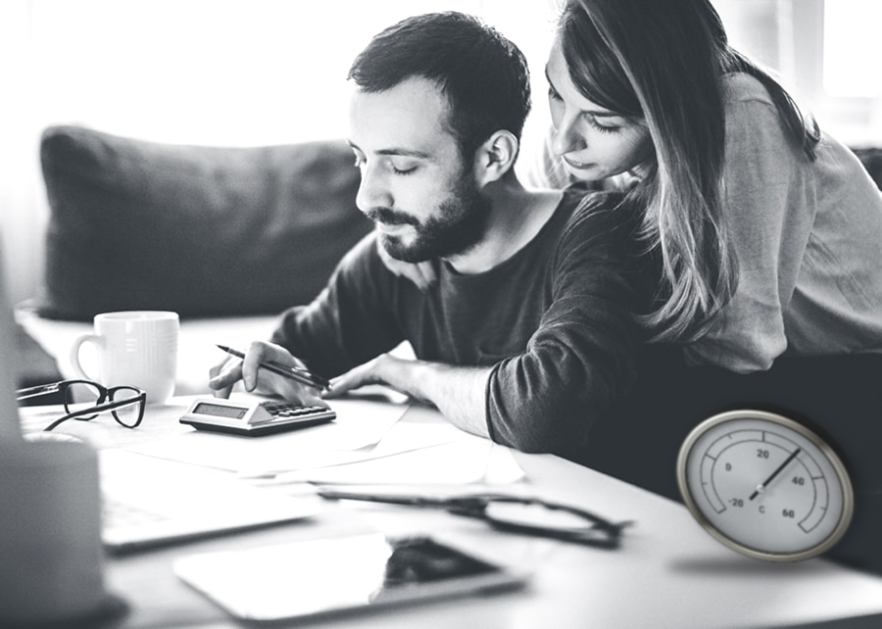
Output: 30 °C
